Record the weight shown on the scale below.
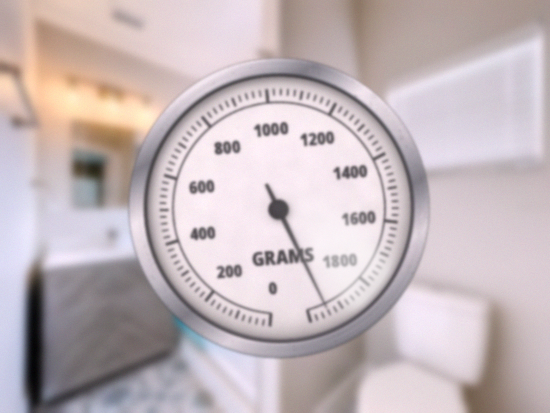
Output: 1940 g
